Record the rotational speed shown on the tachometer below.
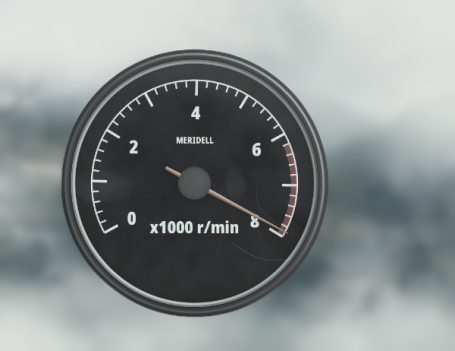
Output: 7900 rpm
